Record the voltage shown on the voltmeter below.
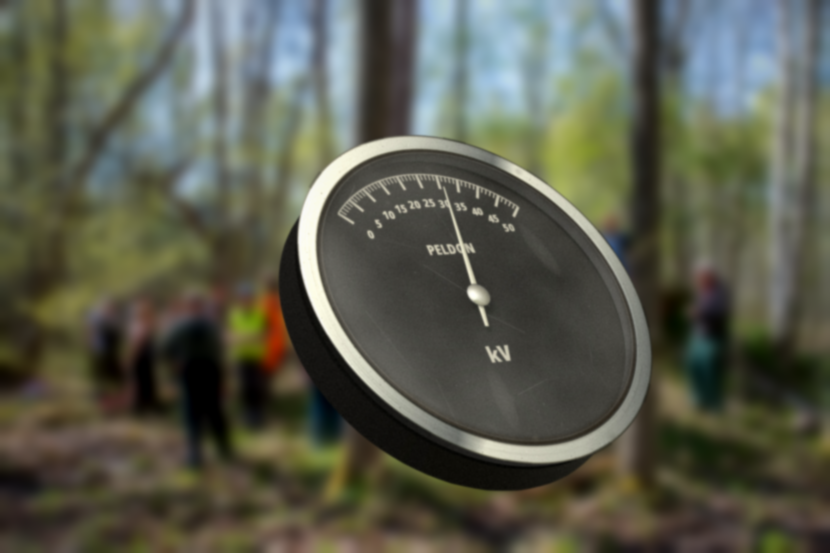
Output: 30 kV
